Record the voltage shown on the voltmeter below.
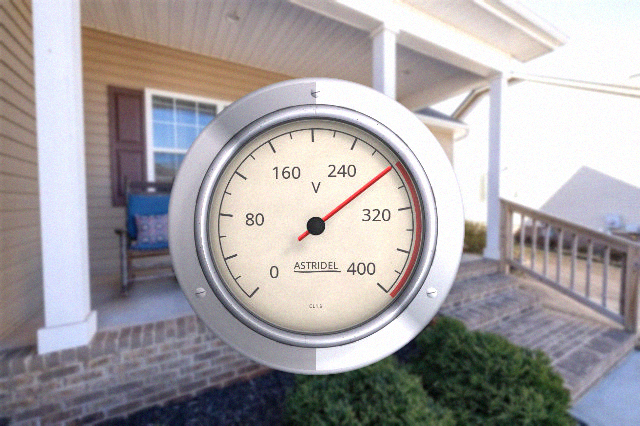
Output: 280 V
